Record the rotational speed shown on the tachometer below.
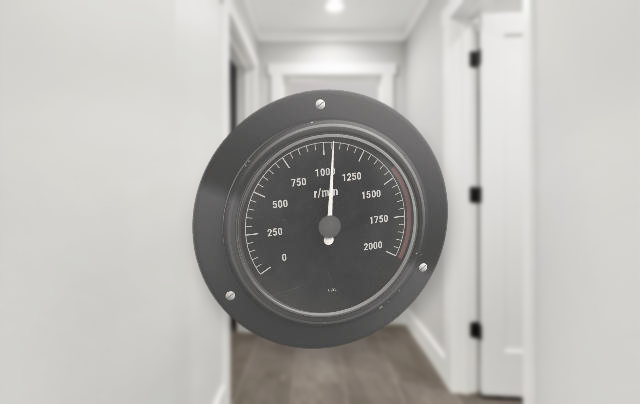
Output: 1050 rpm
